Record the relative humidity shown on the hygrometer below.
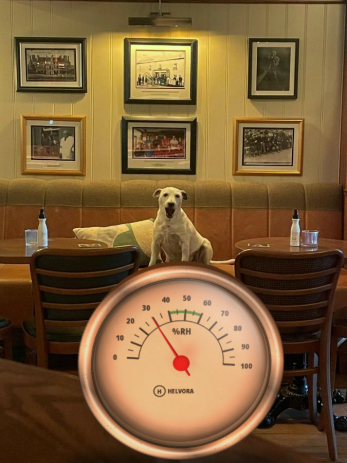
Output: 30 %
